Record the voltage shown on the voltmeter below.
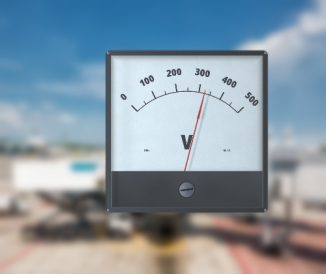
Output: 325 V
